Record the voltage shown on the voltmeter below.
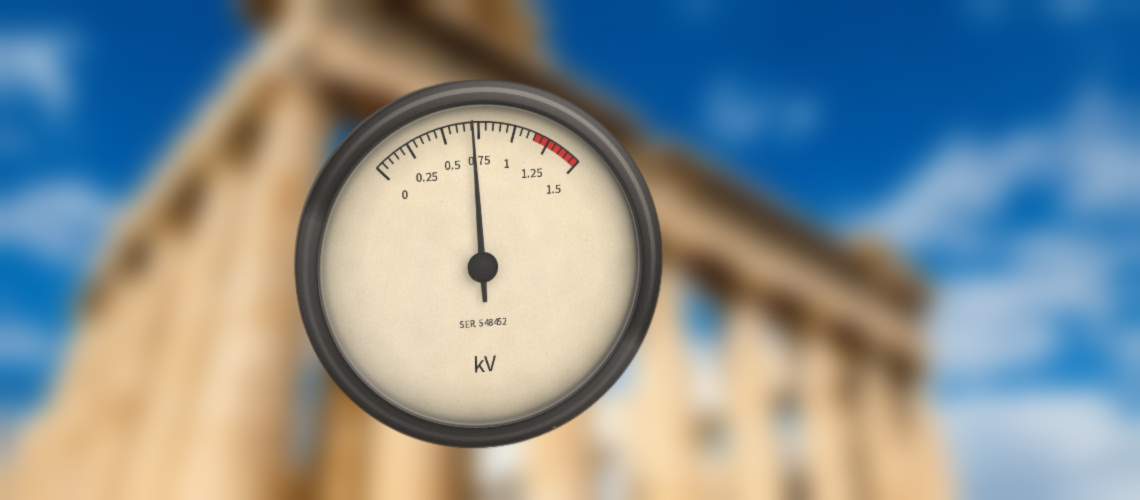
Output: 0.7 kV
